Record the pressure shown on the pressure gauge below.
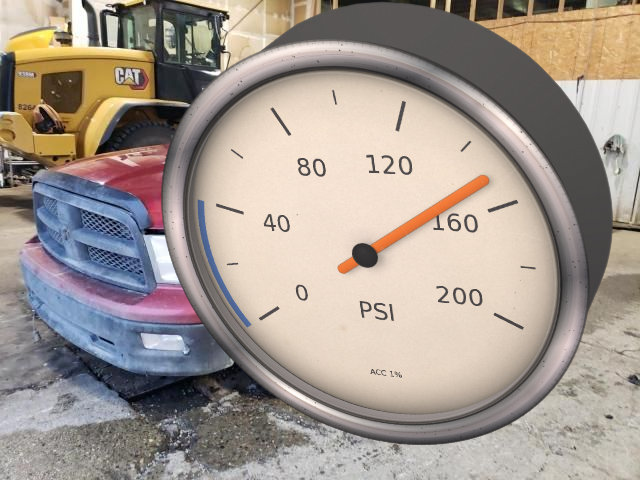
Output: 150 psi
